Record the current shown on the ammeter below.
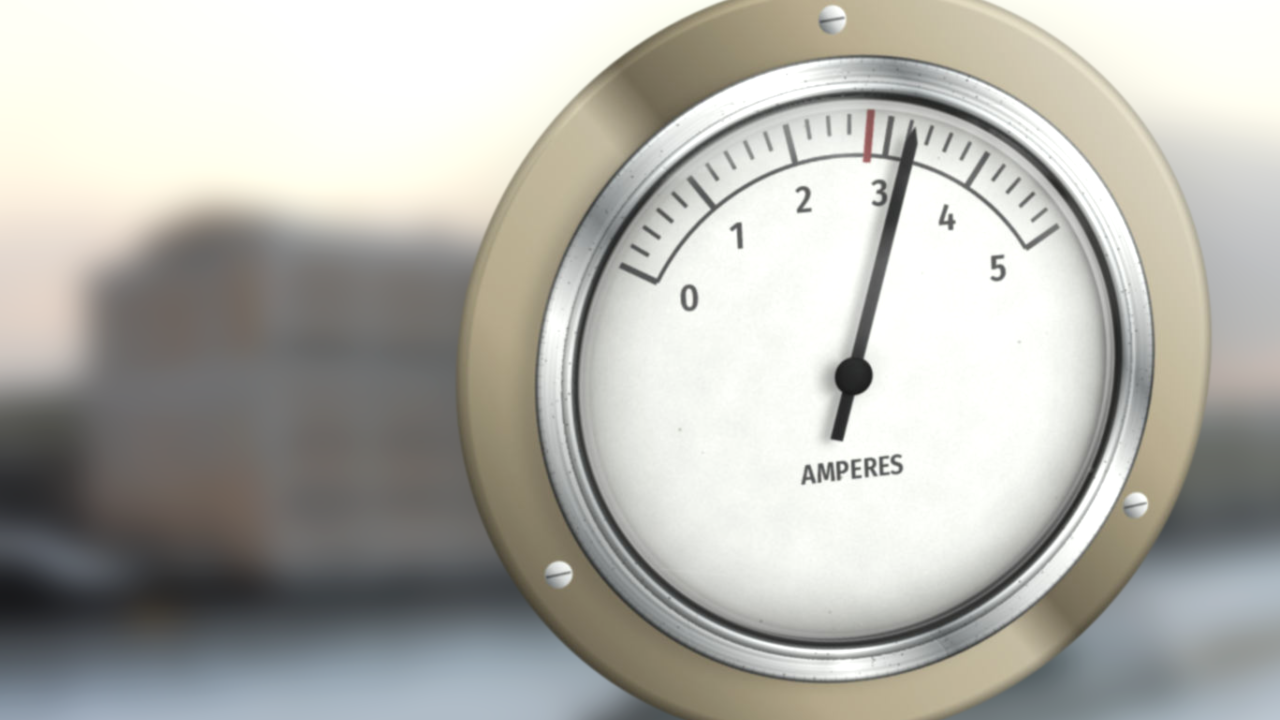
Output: 3.2 A
